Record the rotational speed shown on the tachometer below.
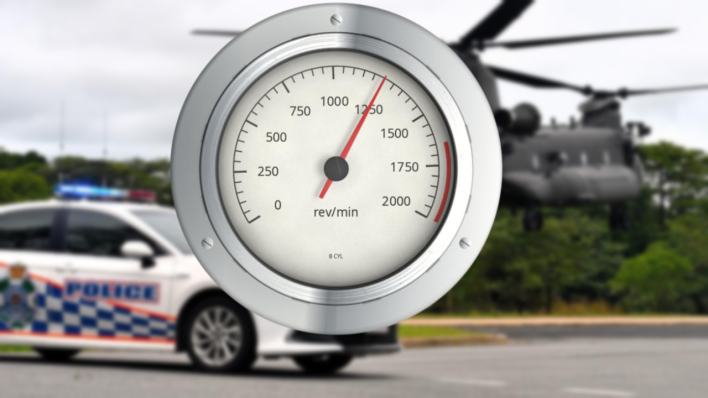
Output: 1250 rpm
